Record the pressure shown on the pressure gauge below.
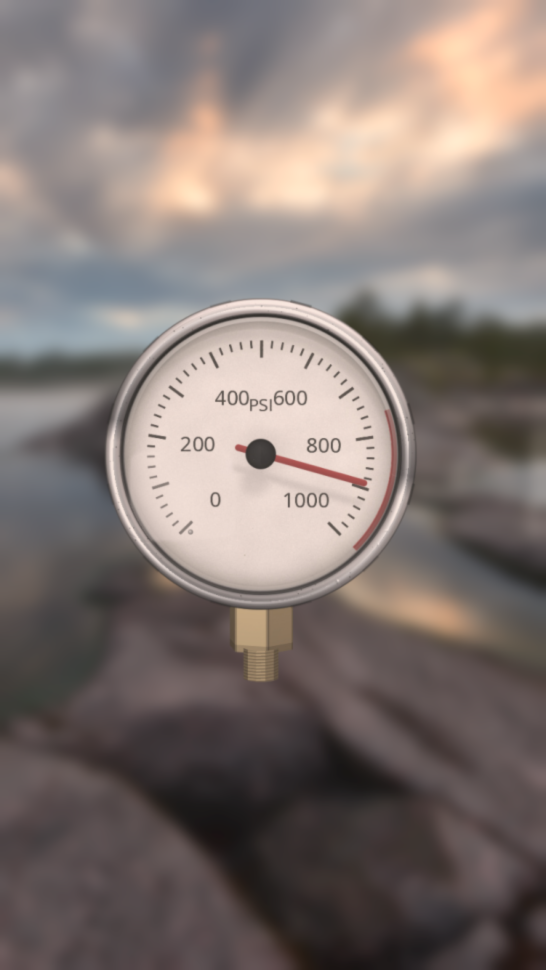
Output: 890 psi
